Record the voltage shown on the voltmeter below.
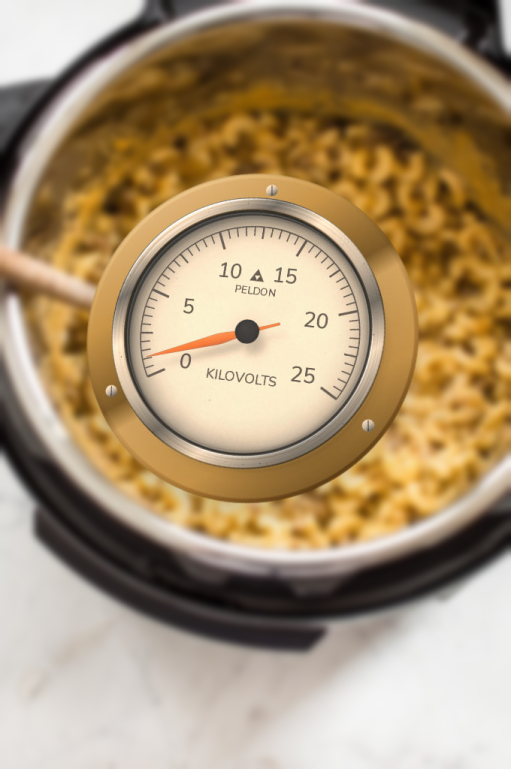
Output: 1 kV
